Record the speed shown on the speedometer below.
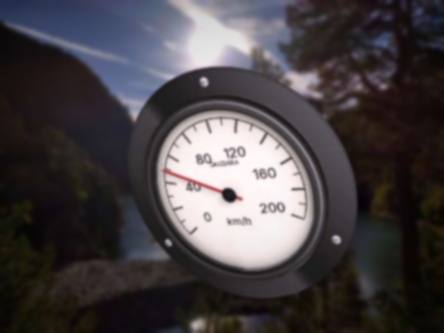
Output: 50 km/h
